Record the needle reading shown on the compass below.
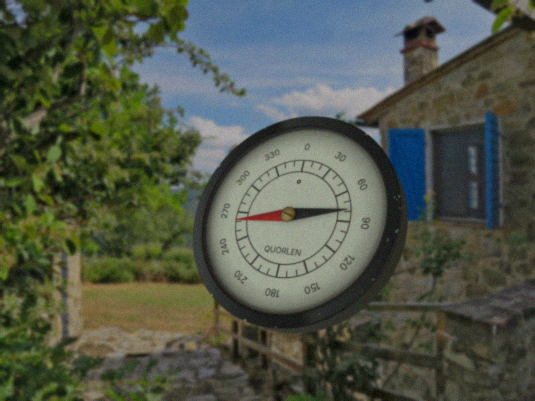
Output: 260 °
